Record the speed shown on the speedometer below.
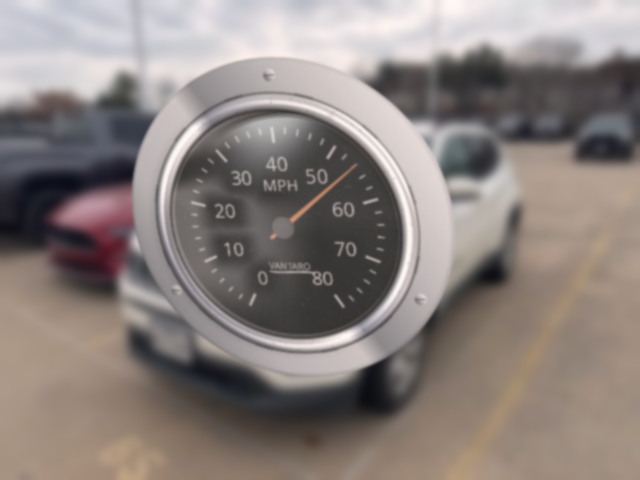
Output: 54 mph
